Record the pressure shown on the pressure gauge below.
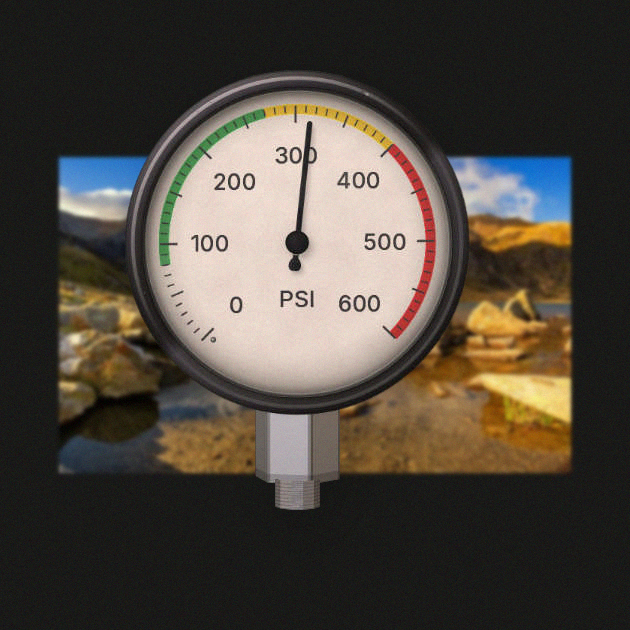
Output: 315 psi
